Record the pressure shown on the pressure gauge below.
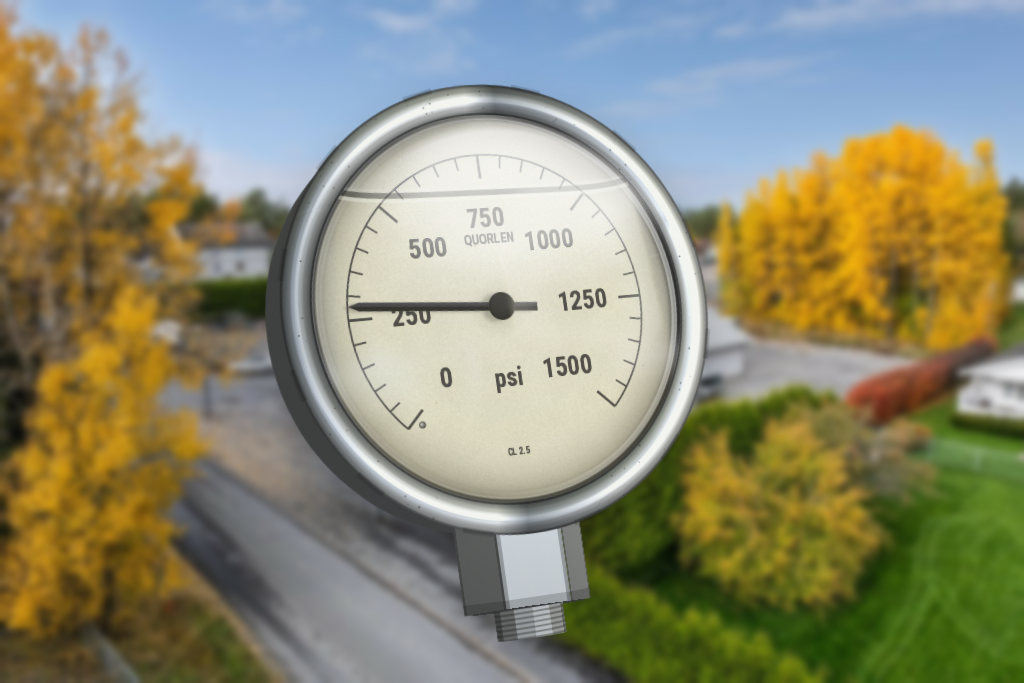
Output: 275 psi
